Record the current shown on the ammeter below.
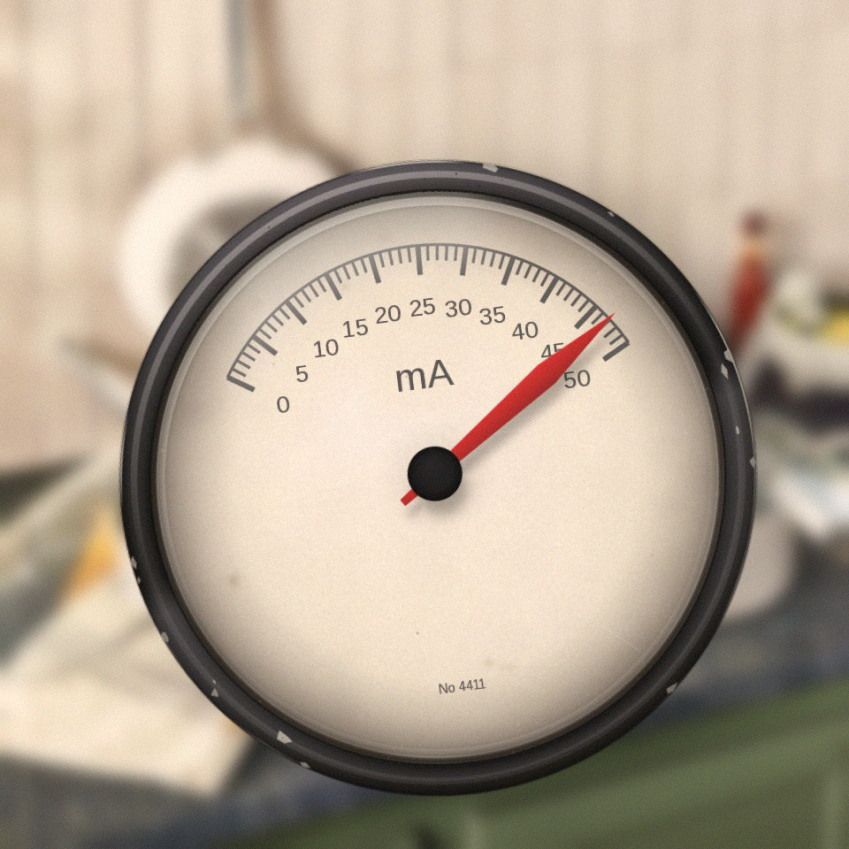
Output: 47 mA
